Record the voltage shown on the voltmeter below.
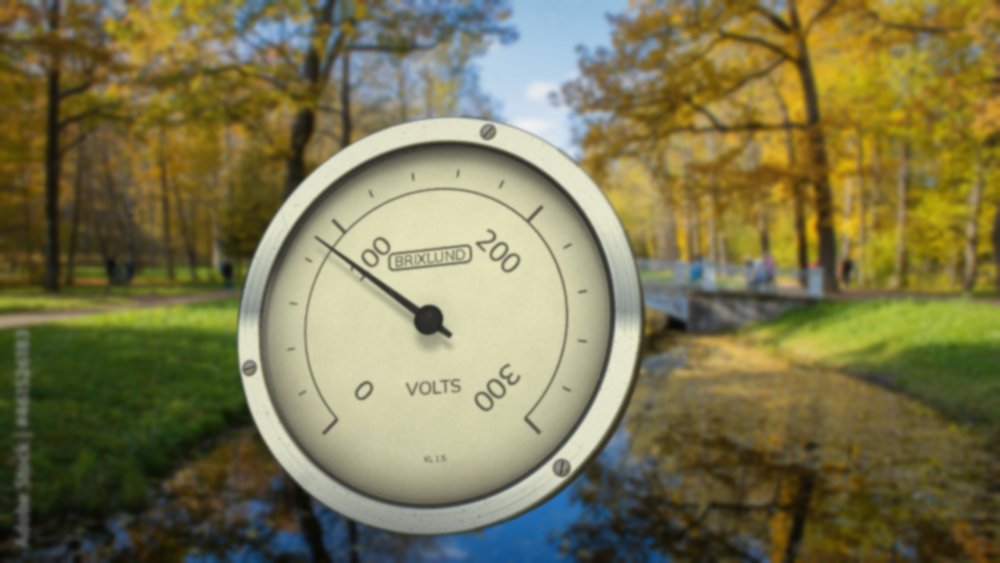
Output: 90 V
